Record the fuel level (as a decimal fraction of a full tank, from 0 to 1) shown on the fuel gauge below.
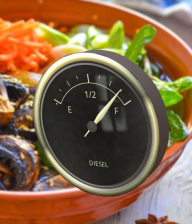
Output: 0.875
